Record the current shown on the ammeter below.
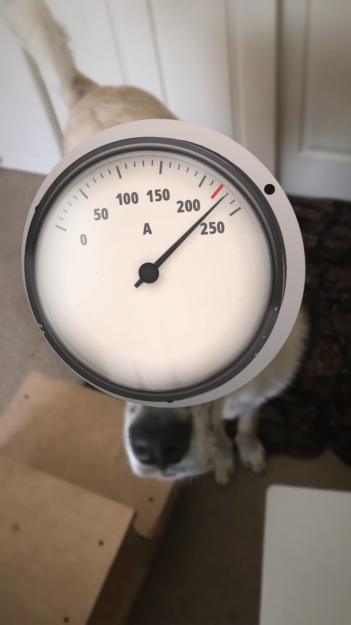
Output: 230 A
